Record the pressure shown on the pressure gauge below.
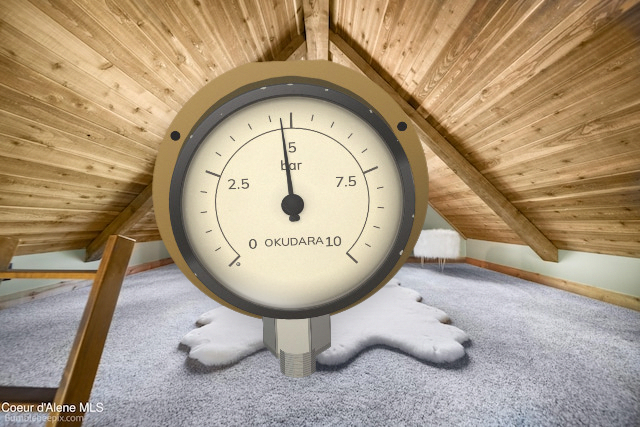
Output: 4.75 bar
